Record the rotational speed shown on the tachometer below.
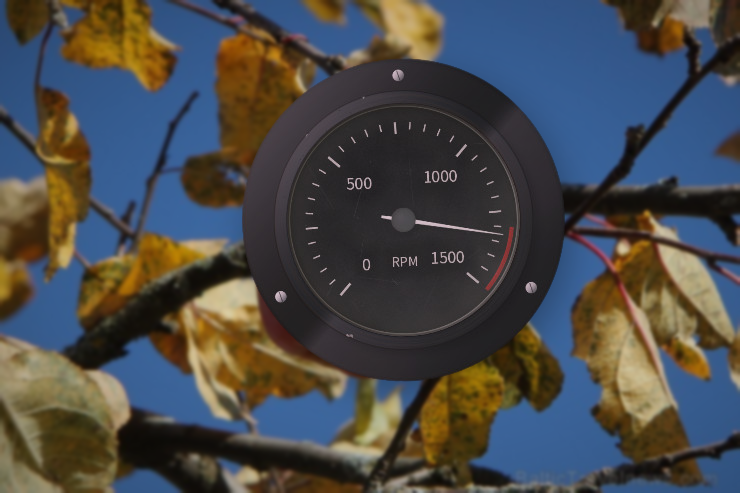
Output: 1325 rpm
